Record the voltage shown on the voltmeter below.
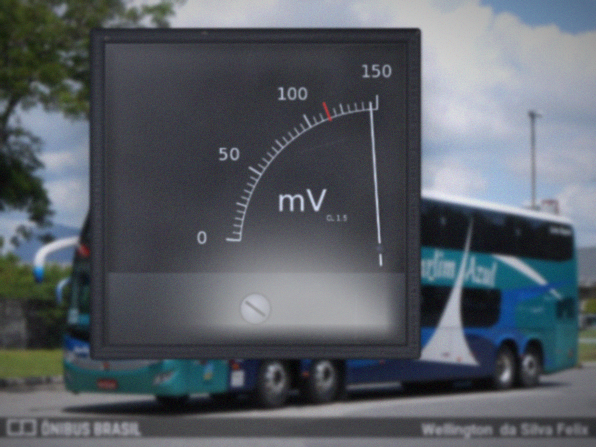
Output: 145 mV
